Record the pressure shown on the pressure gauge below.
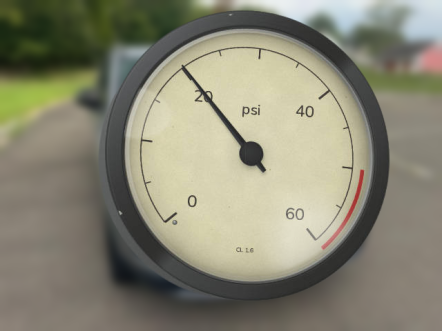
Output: 20 psi
